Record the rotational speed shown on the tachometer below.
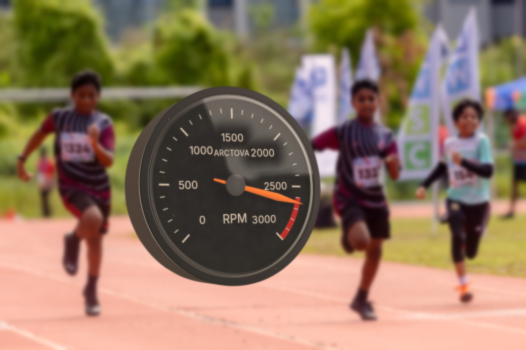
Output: 2650 rpm
